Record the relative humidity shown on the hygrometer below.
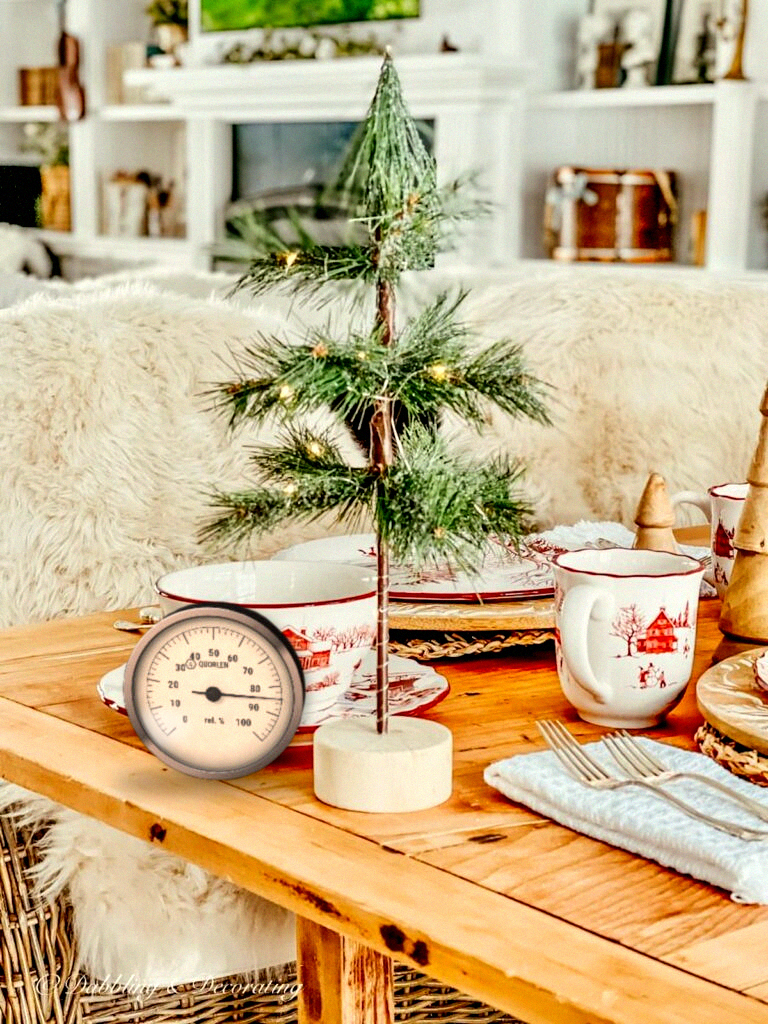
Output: 84 %
